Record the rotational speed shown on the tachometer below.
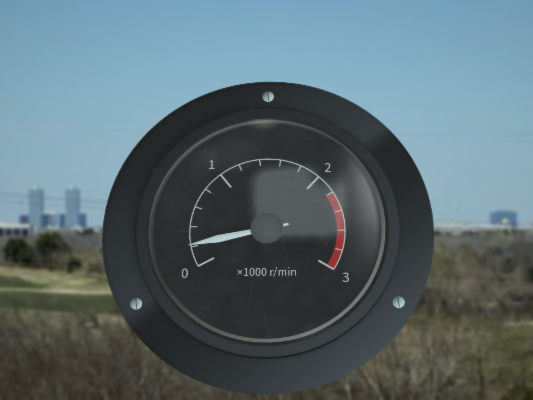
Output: 200 rpm
